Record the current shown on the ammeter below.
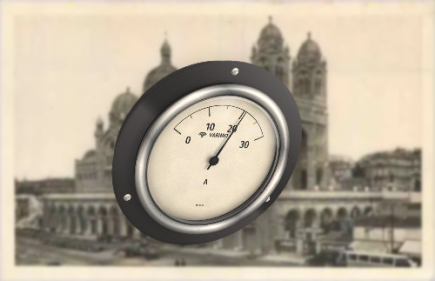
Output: 20 A
